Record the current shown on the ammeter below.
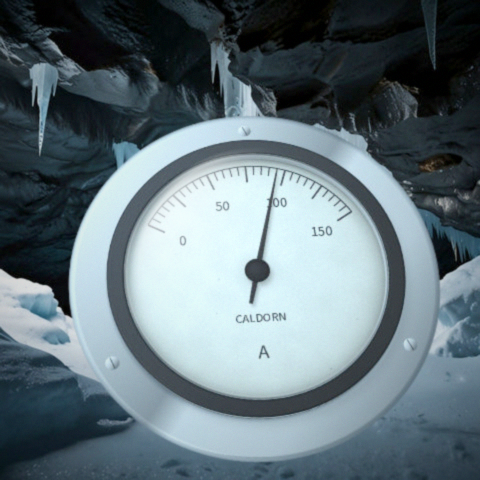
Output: 95 A
